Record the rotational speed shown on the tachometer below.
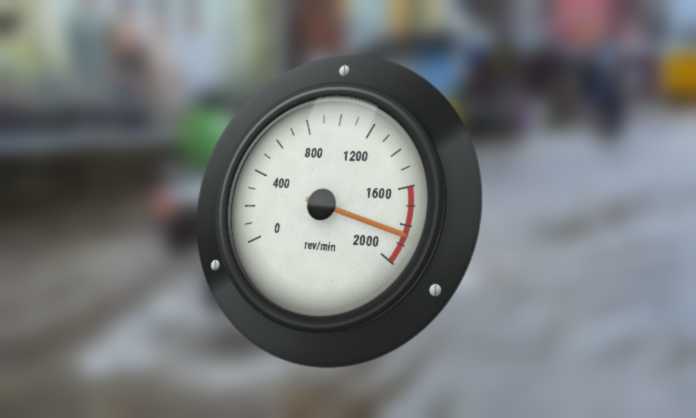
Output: 1850 rpm
